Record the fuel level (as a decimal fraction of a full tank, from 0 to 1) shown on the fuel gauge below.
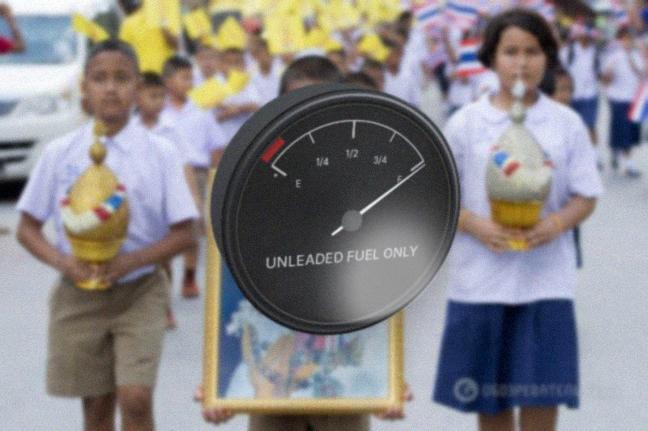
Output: 1
